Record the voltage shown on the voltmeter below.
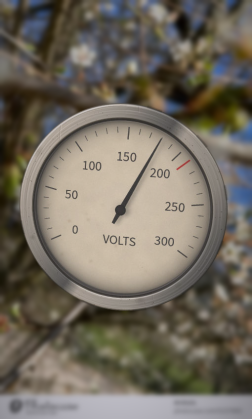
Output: 180 V
